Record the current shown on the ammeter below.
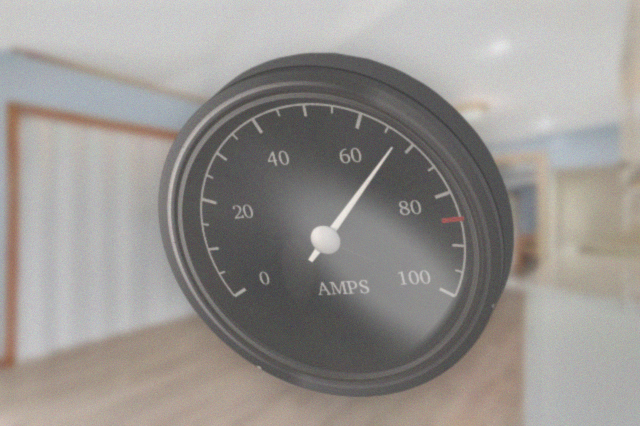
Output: 67.5 A
